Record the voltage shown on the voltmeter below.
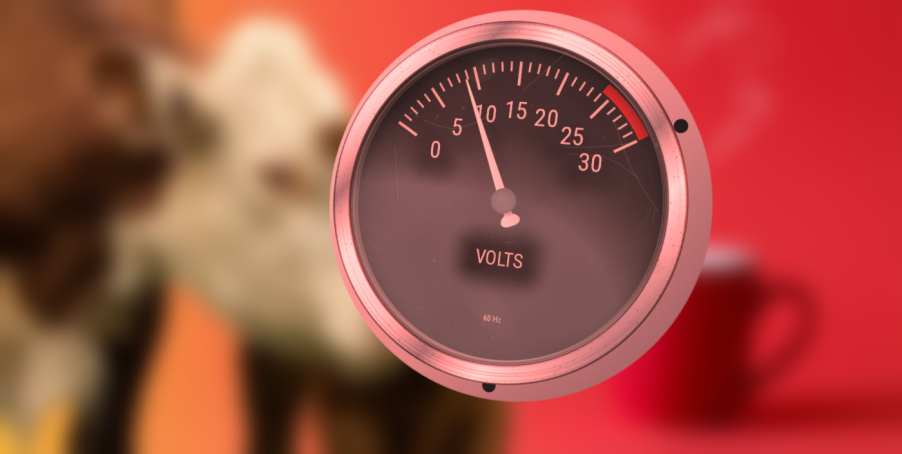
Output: 9 V
